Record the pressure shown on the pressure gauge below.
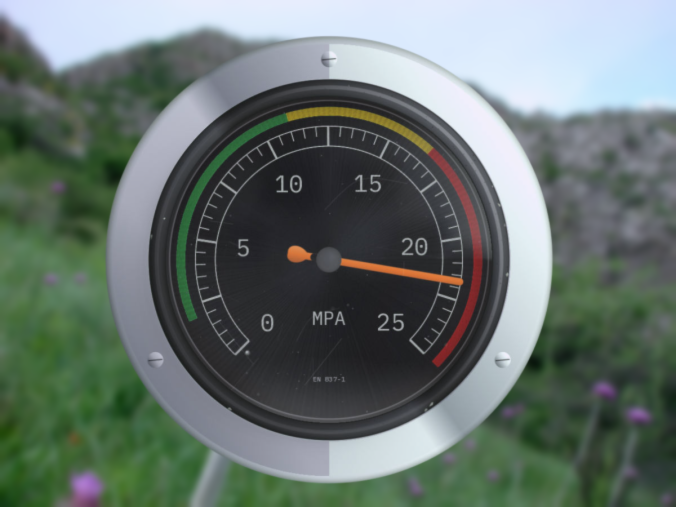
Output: 21.75 MPa
